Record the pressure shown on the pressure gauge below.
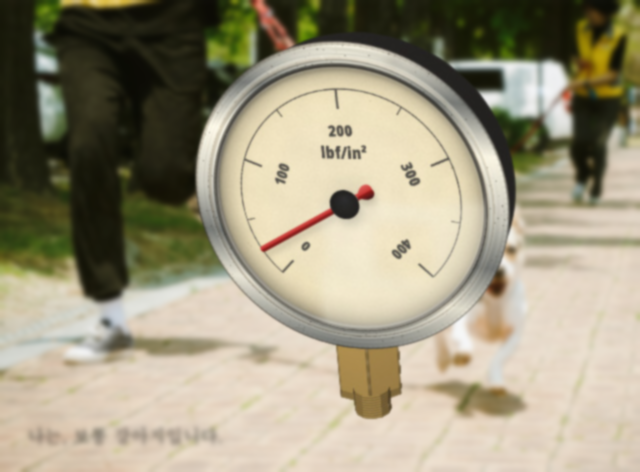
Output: 25 psi
